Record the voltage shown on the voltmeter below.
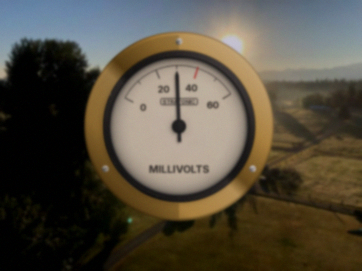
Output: 30 mV
